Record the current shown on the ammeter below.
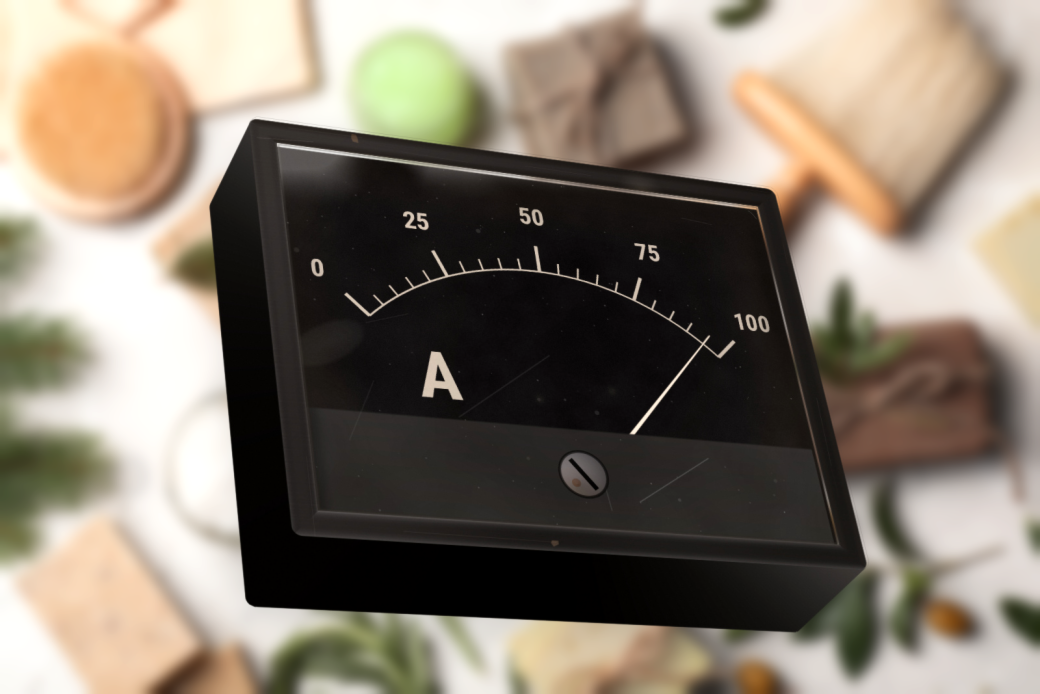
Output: 95 A
